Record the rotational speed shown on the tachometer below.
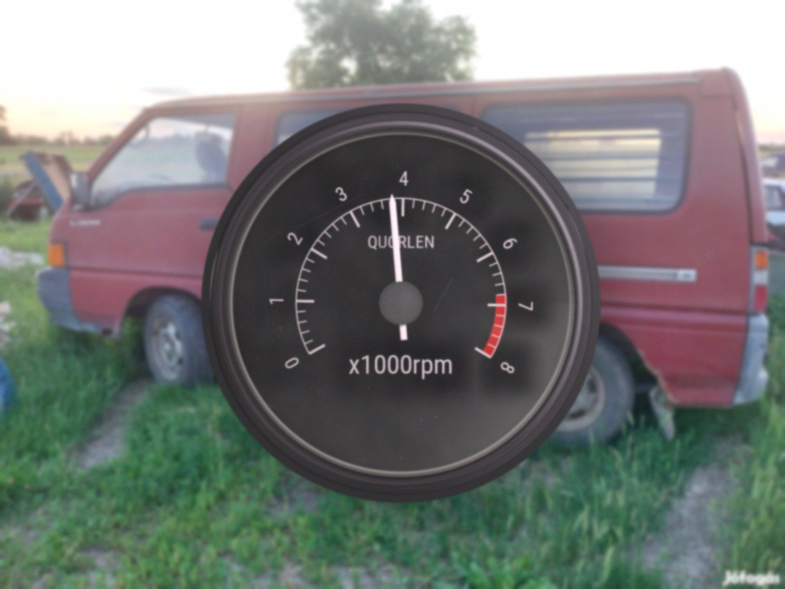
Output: 3800 rpm
